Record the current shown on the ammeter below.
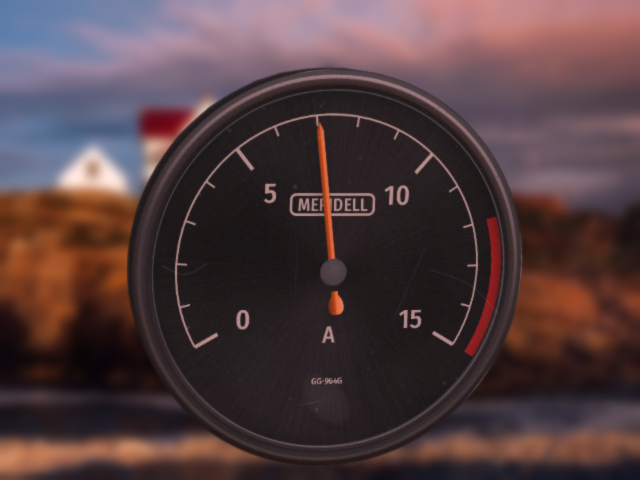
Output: 7 A
